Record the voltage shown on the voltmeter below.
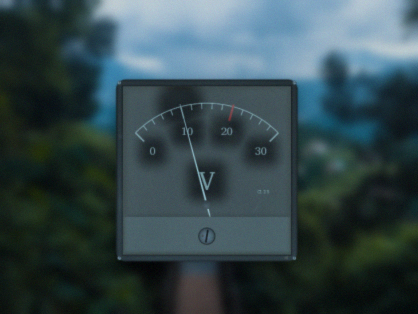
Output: 10 V
